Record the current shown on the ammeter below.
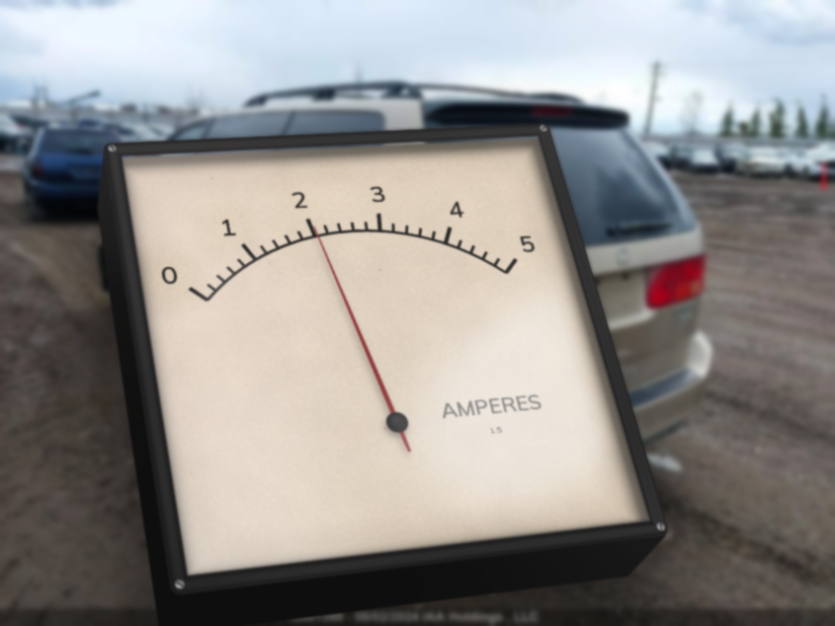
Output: 2 A
